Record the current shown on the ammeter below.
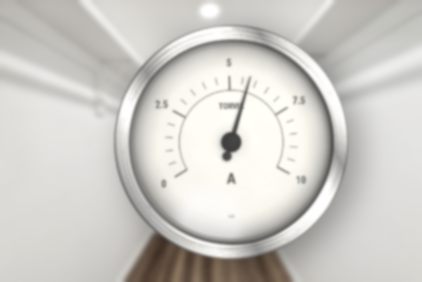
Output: 5.75 A
